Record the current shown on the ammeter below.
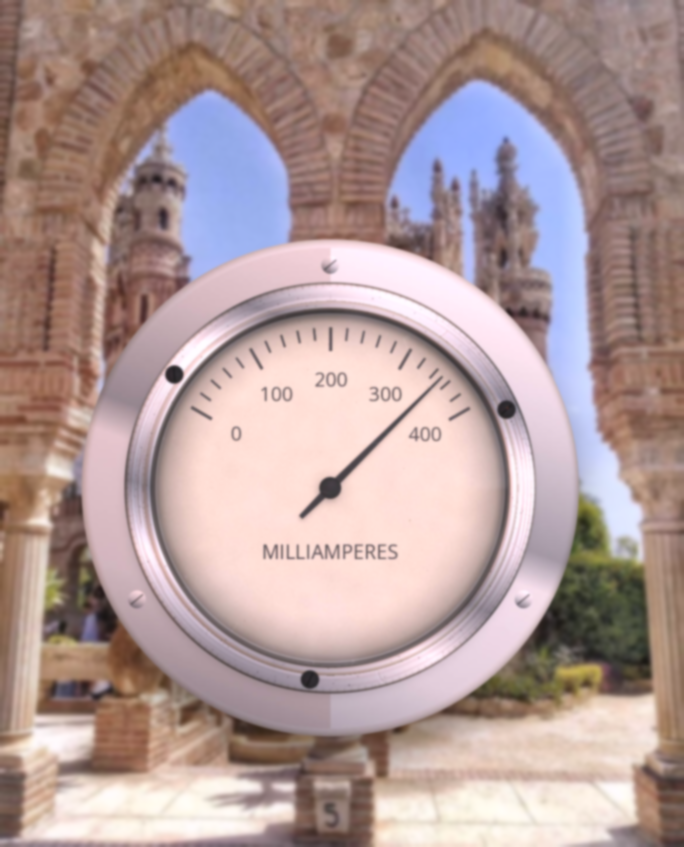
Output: 350 mA
